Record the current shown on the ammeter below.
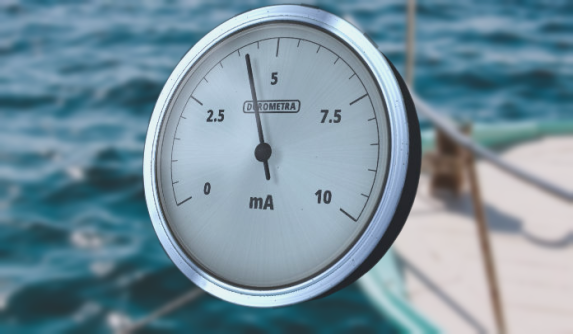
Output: 4.25 mA
